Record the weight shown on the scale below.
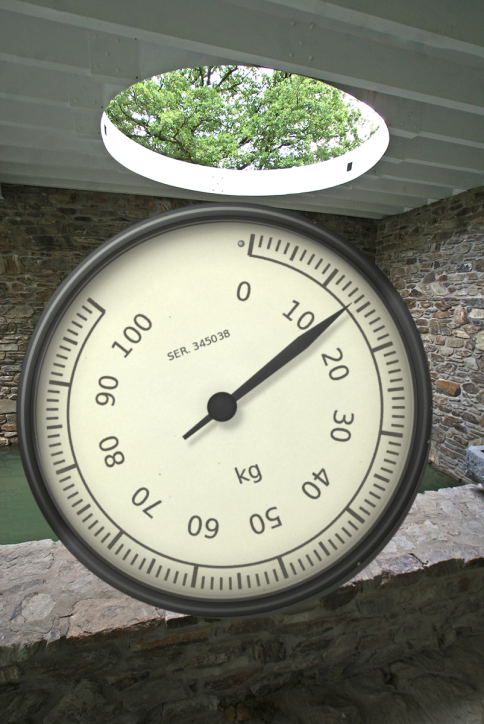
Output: 14 kg
